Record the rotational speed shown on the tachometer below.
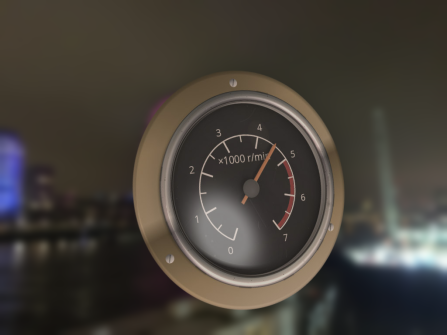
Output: 4500 rpm
